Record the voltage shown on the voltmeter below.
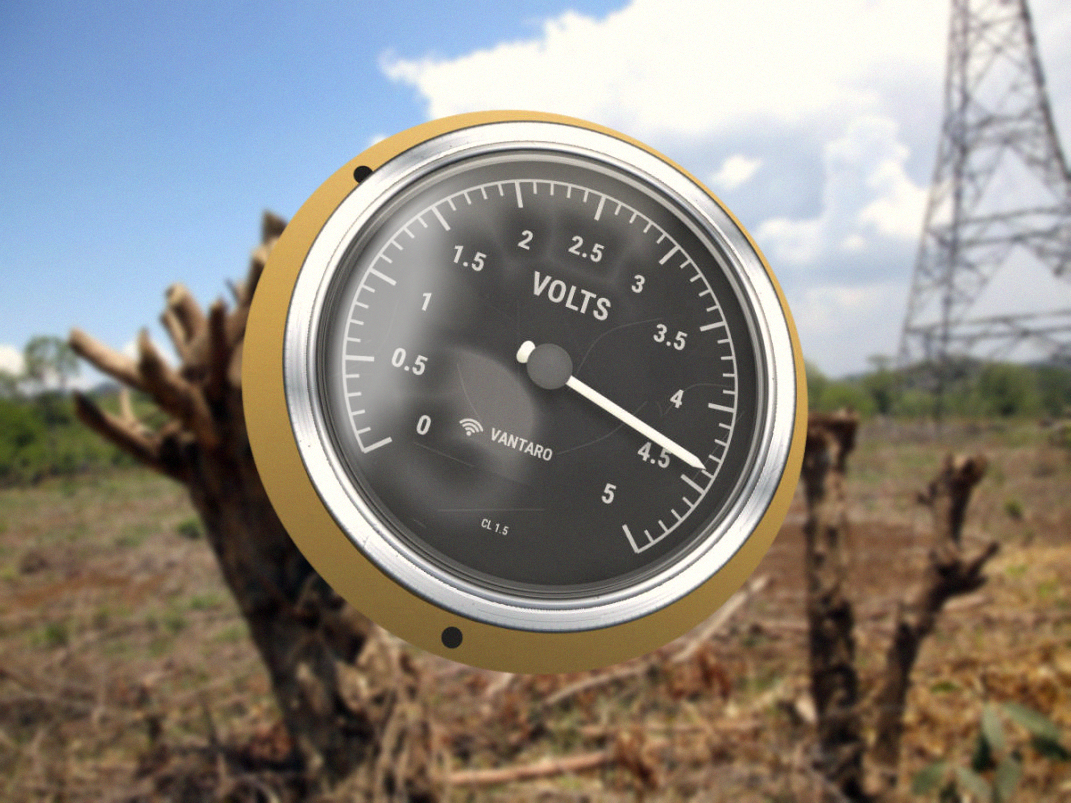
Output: 4.4 V
